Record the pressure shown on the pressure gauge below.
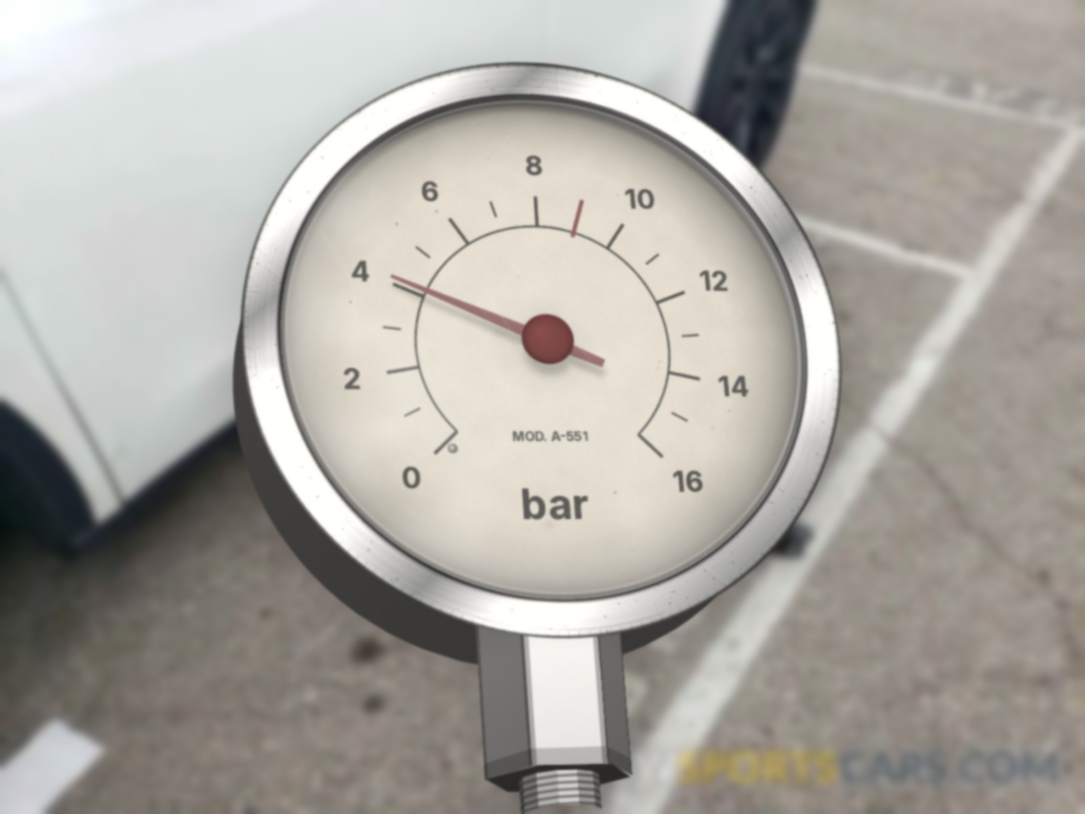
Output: 4 bar
